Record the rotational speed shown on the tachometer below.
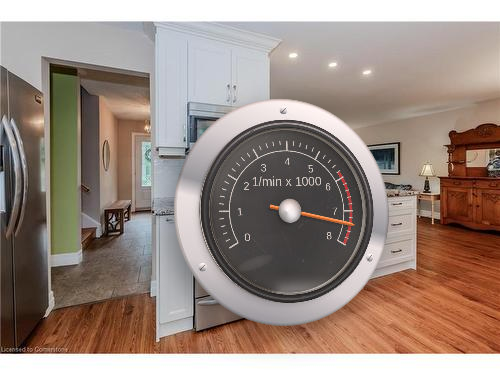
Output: 7400 rpm
